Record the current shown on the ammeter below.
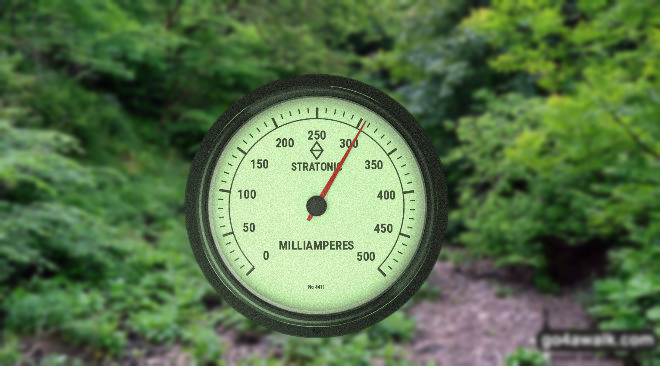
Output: 305 mA
